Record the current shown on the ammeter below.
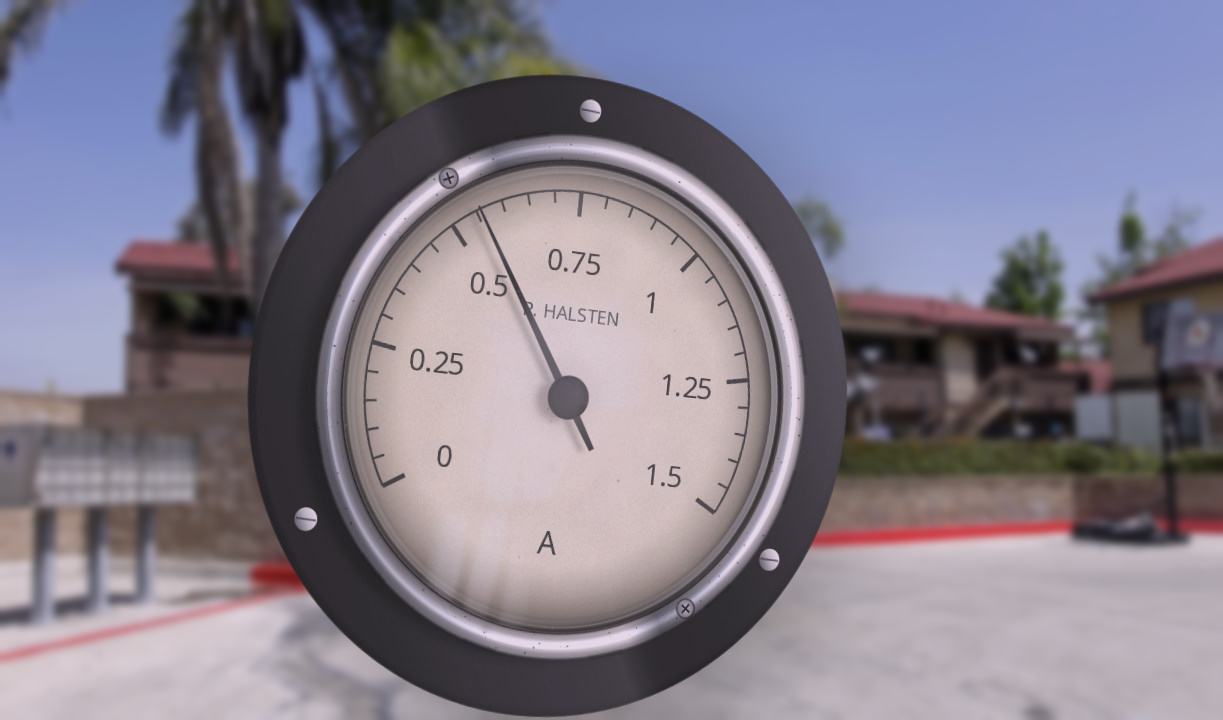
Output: 0.55 A
